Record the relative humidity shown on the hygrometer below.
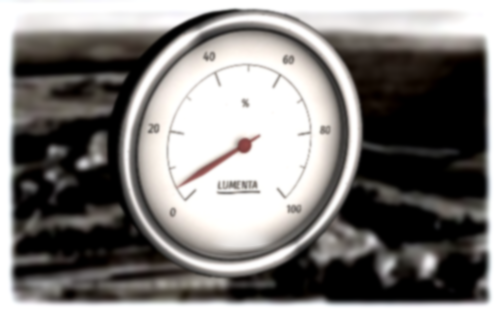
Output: 5 %
